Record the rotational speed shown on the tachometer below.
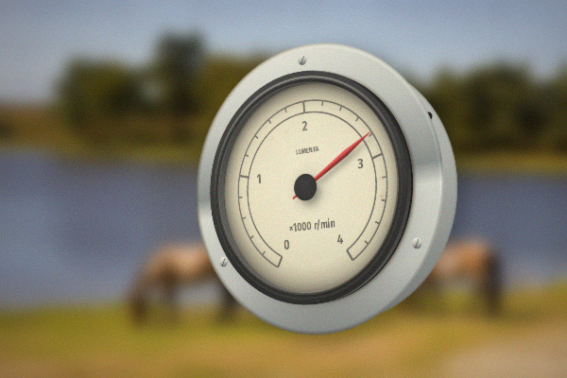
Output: 2800 rpm
